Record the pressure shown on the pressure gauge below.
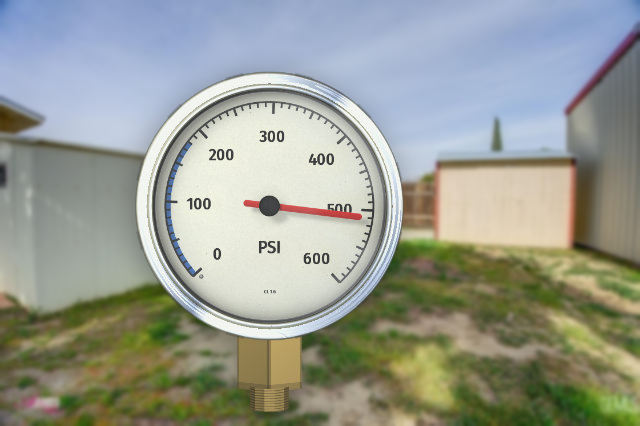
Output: 510 psi
